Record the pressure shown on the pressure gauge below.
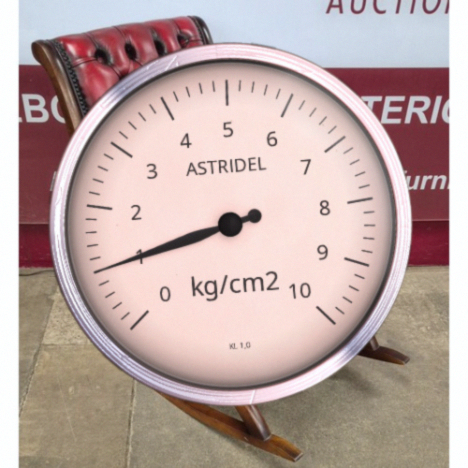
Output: 1 kg/cm²
